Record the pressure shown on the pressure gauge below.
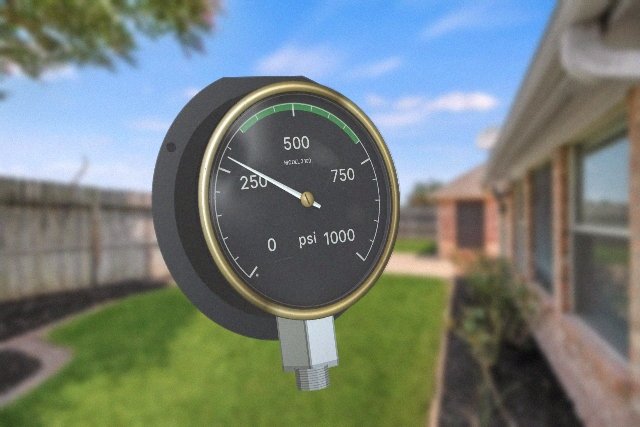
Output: 275 psi
